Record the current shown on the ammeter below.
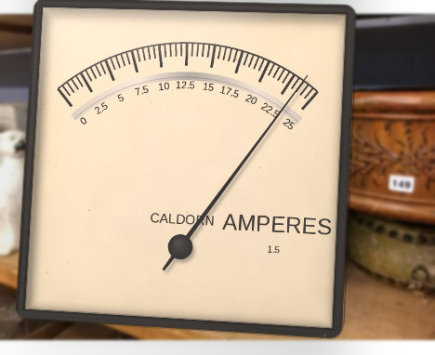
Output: 23.5 A
